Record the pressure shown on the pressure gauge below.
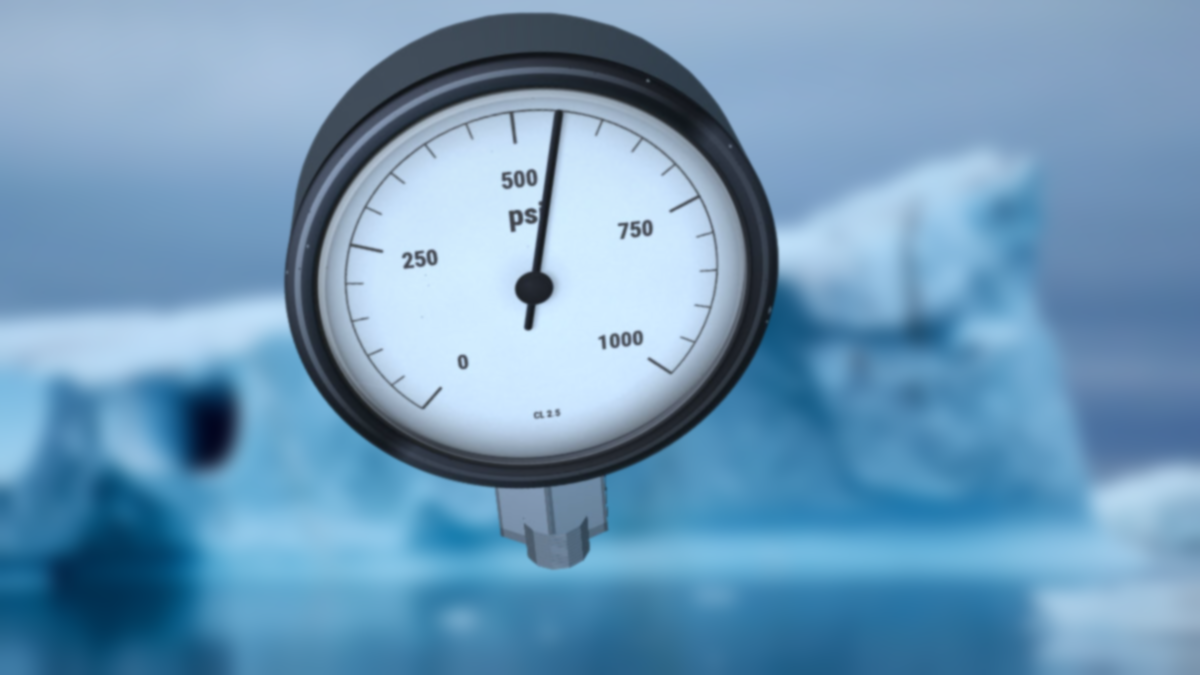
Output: 550 psi
